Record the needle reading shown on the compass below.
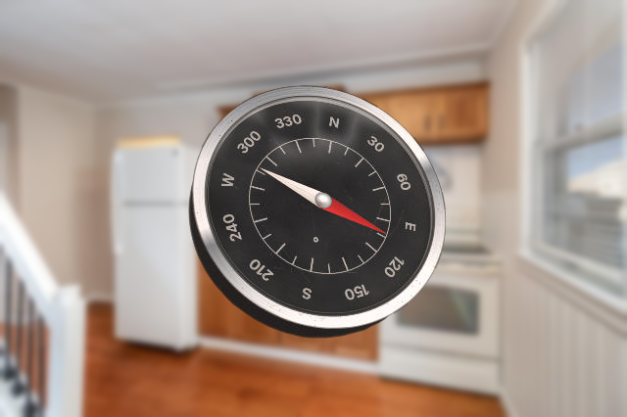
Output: 105 °
